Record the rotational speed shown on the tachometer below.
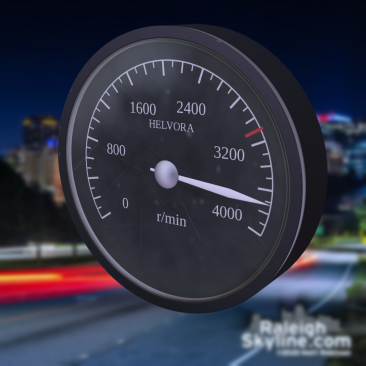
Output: 3700 rpm
